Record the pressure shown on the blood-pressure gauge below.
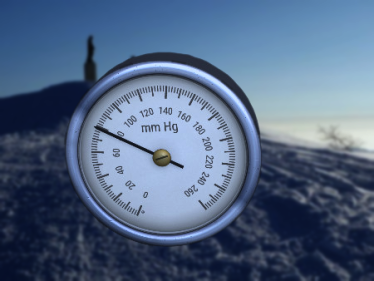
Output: 80 mmHg
